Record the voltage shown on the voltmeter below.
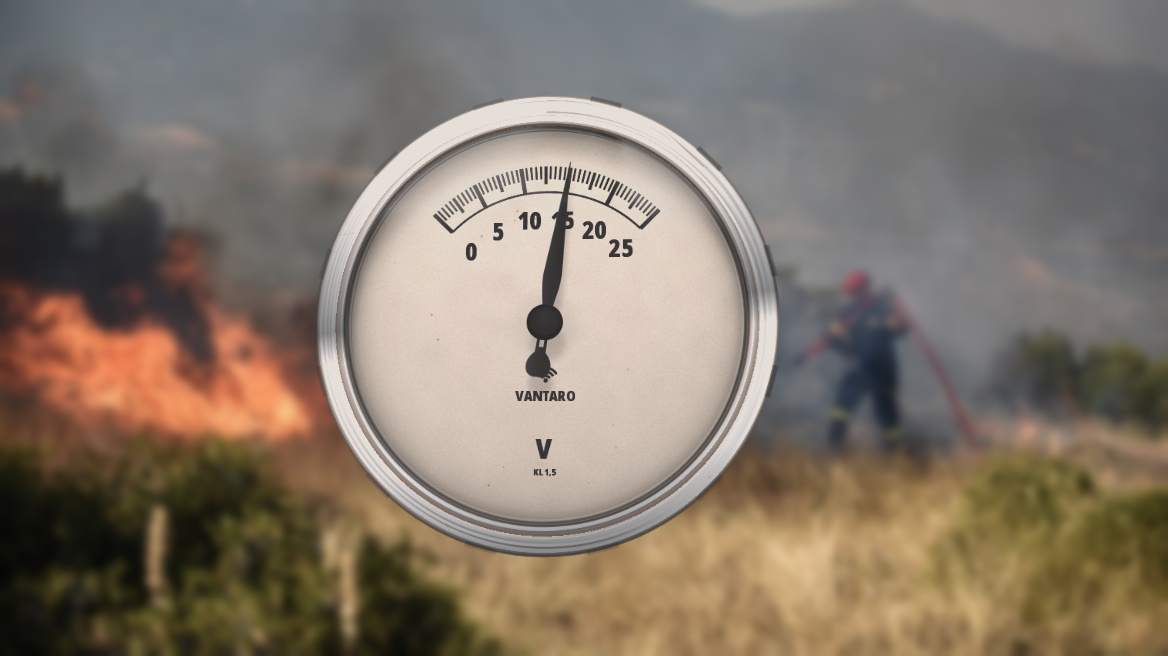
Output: 15 V
